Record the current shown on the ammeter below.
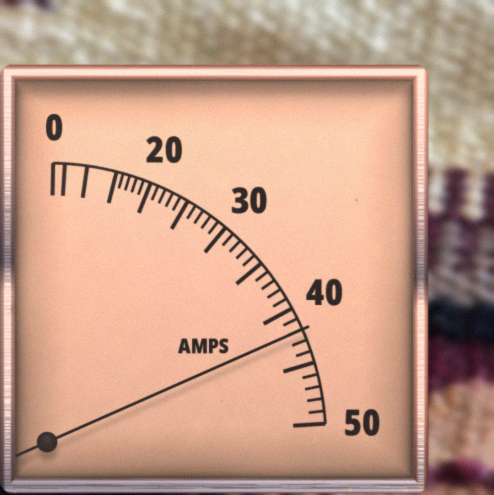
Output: 42 A
